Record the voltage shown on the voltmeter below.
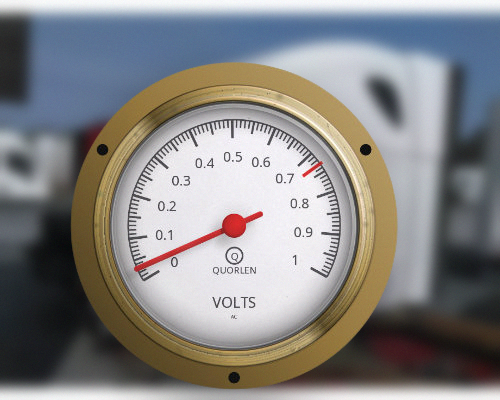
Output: 0.03 V
